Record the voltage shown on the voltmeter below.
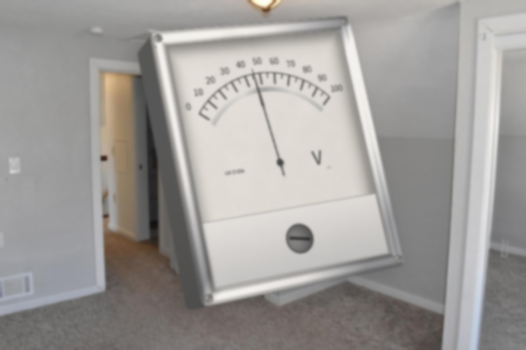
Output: 45 V
